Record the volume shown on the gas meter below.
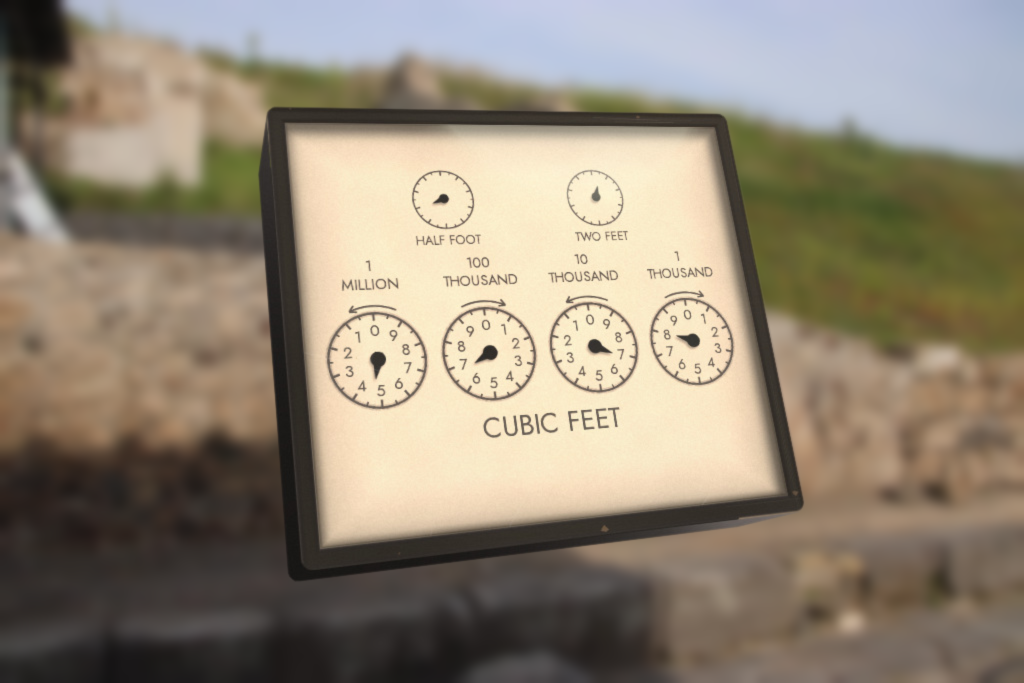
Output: 466800 ft³
